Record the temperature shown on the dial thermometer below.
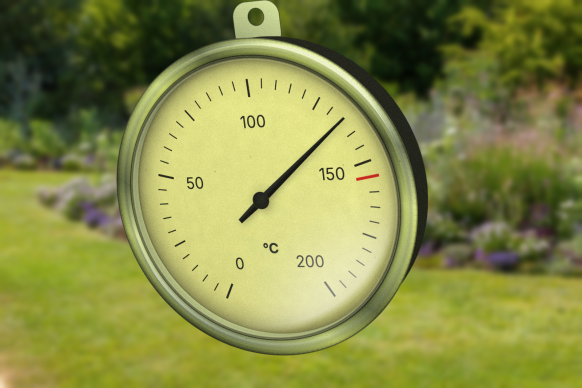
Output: 135 °C
